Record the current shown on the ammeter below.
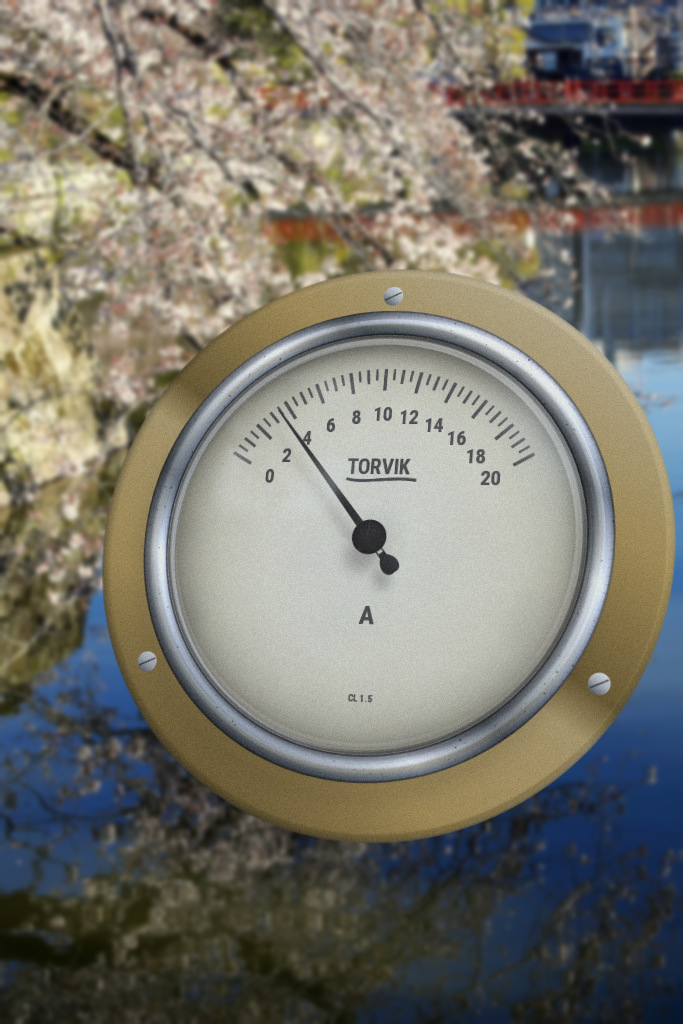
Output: 3.5 A
